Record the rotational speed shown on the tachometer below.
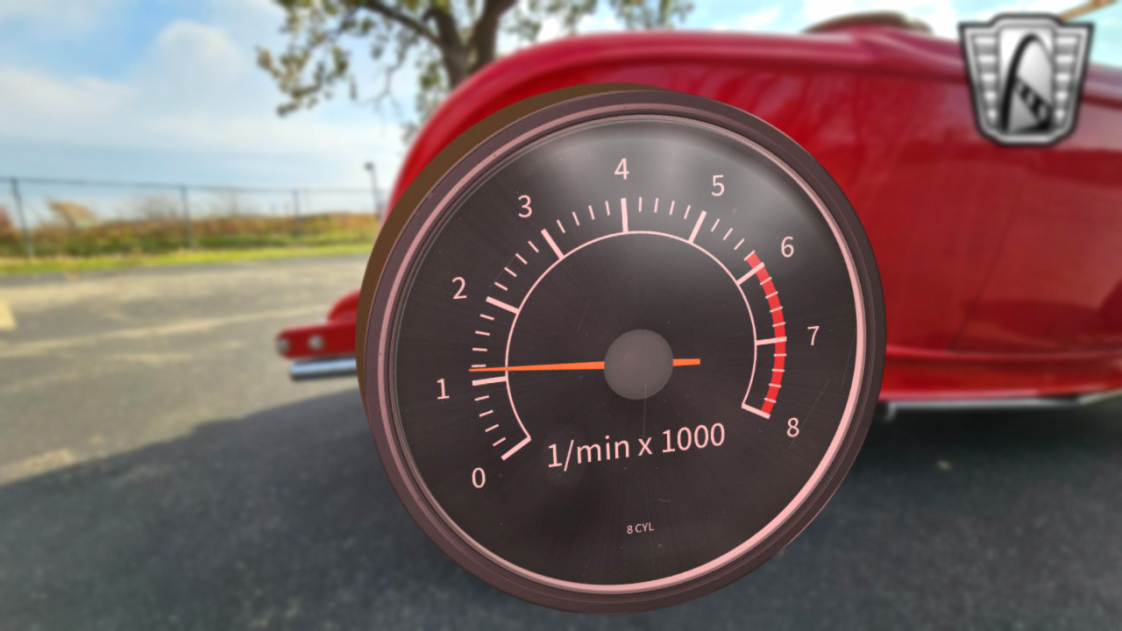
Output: 1200 rpm
